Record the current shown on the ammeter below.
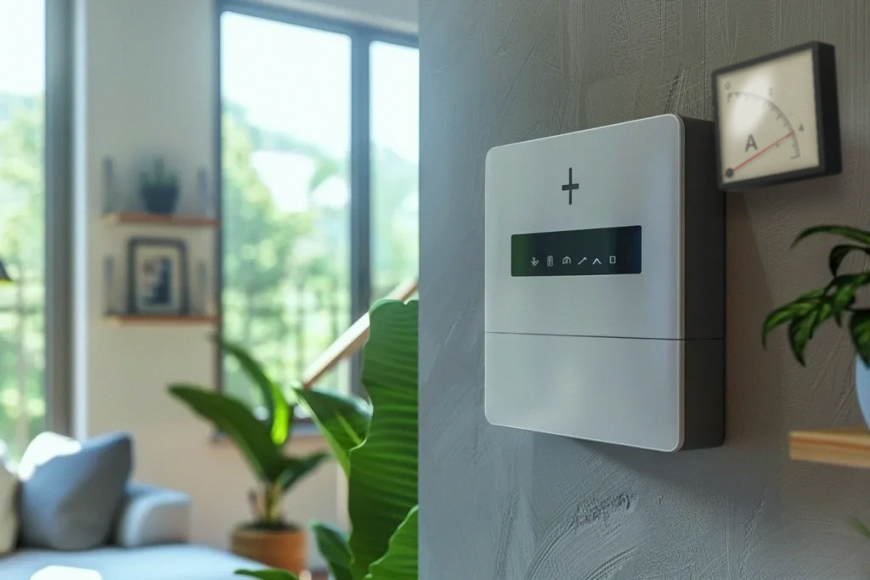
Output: 4 A
